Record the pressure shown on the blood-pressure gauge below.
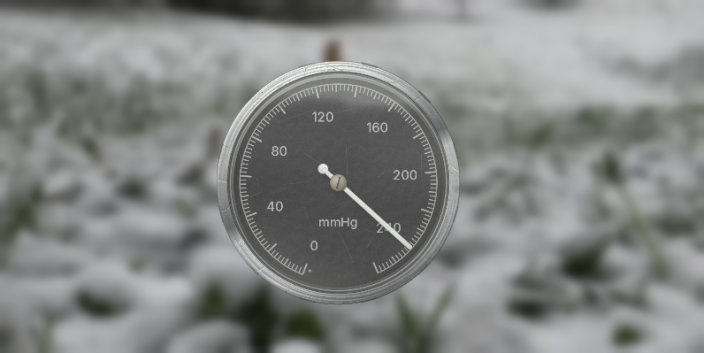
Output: 240 mmHg
